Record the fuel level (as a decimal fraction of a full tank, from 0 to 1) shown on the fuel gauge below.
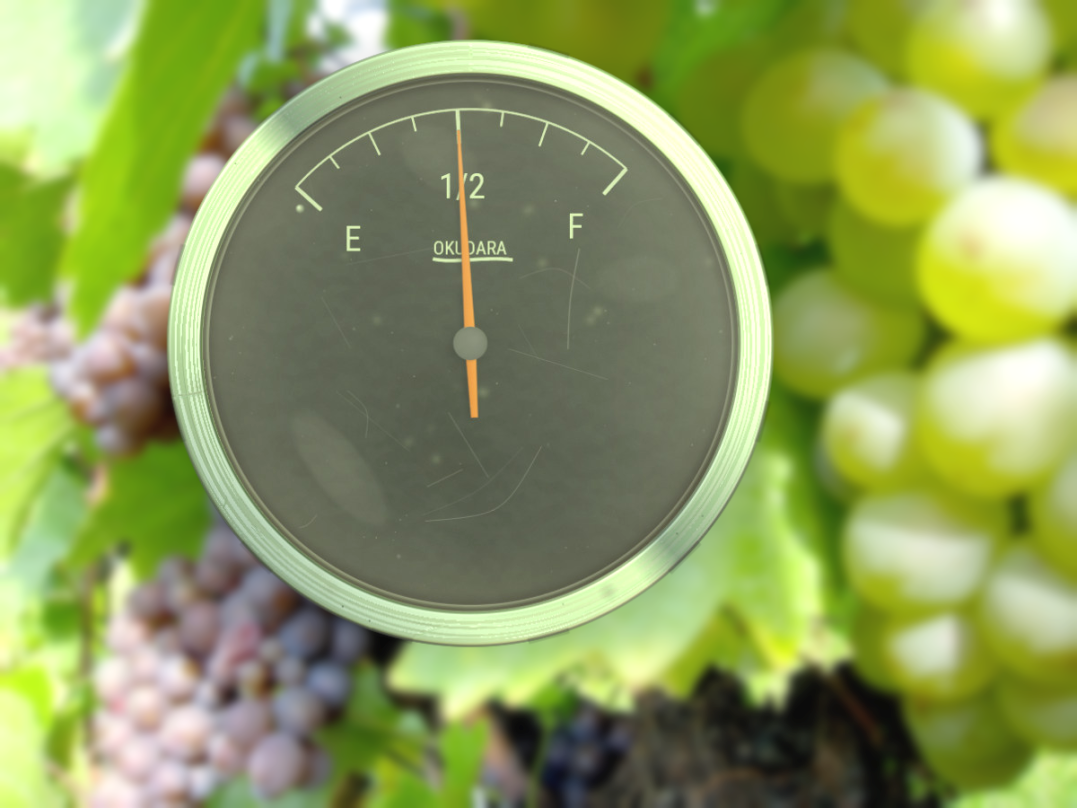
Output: 0.5
